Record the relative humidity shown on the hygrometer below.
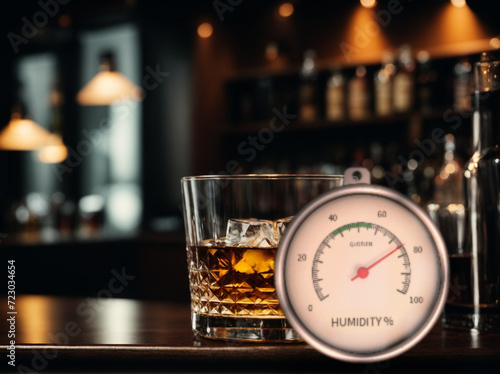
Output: 75 %
